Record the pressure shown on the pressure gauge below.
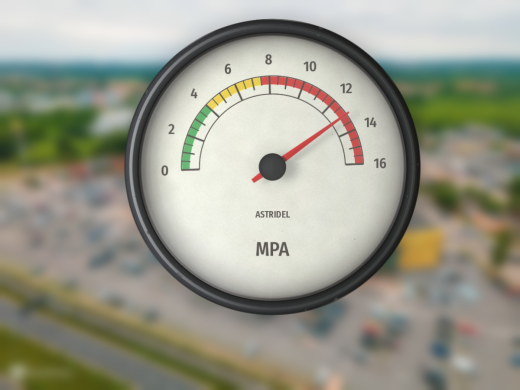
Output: 13 MPa
